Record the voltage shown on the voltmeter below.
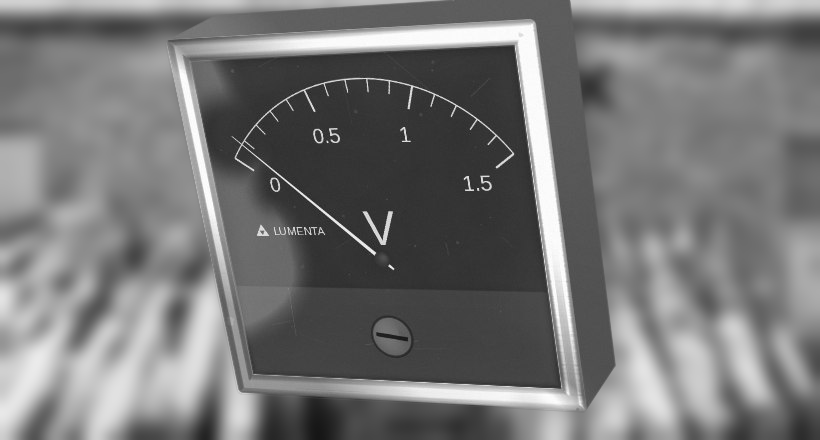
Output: 0.1 V
